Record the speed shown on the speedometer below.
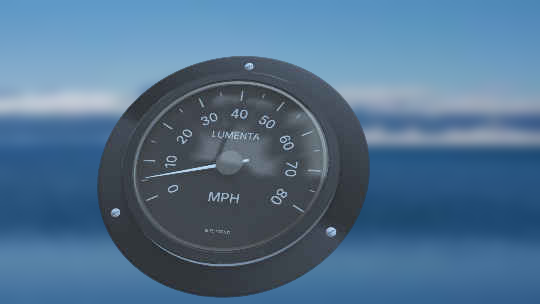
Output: 5 mph
